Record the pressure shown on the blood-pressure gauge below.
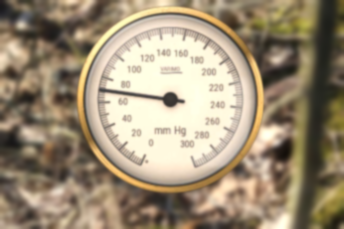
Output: 70 mmHg
